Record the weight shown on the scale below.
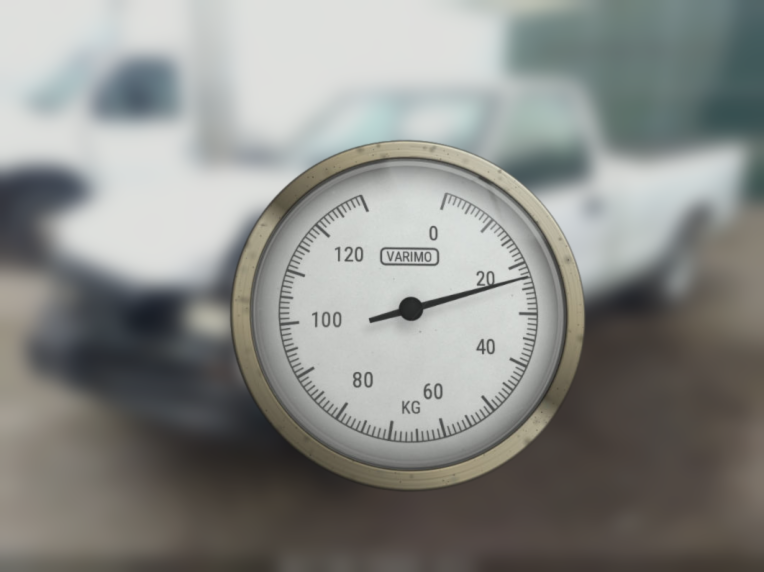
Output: 23 kg
